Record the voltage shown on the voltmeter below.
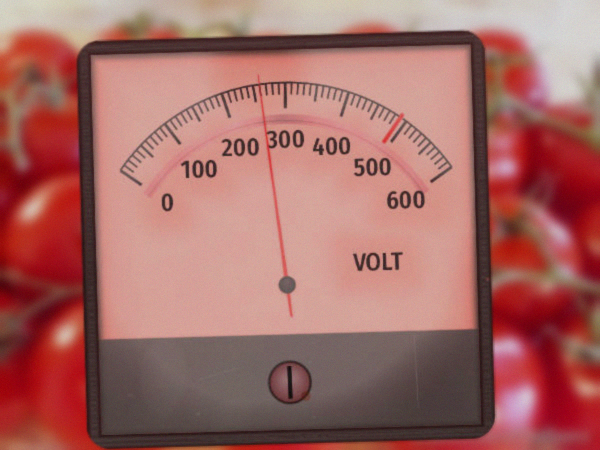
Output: 260 V
